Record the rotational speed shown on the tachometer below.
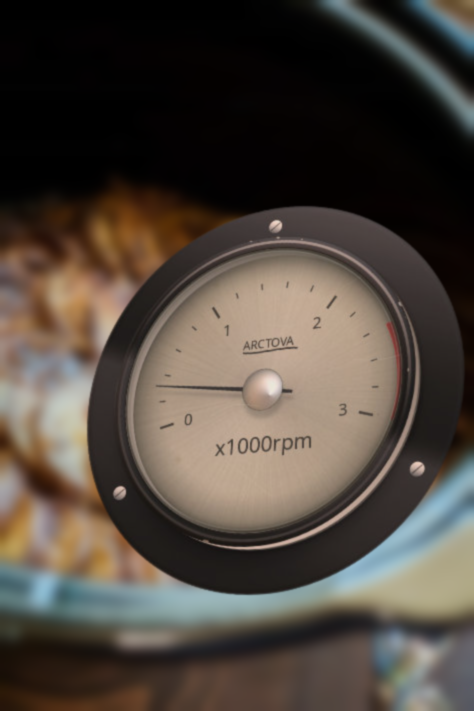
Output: 300 rpm
